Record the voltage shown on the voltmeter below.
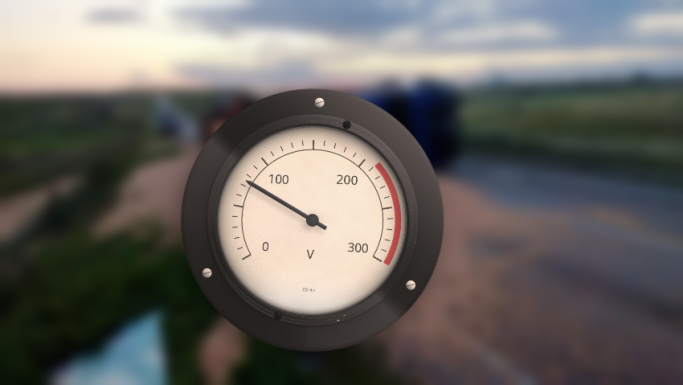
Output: 75 V
